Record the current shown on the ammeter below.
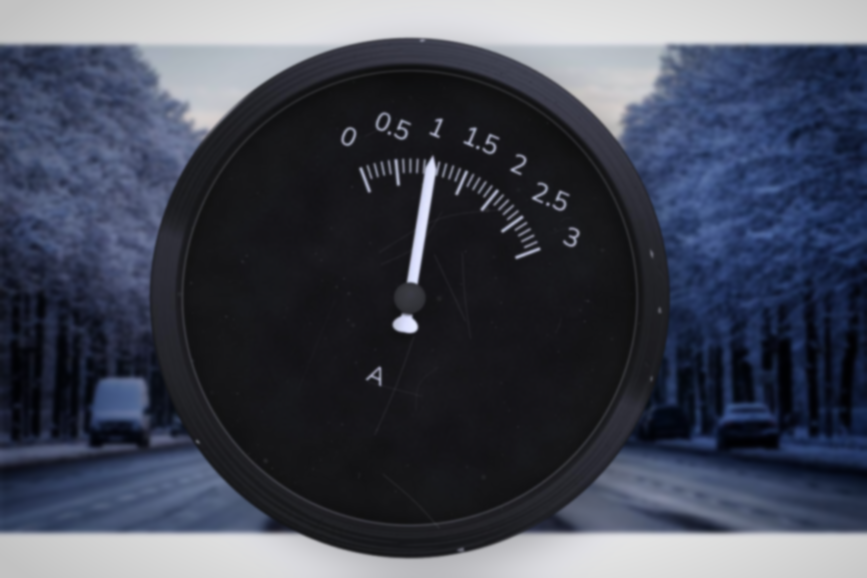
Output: 1 A
